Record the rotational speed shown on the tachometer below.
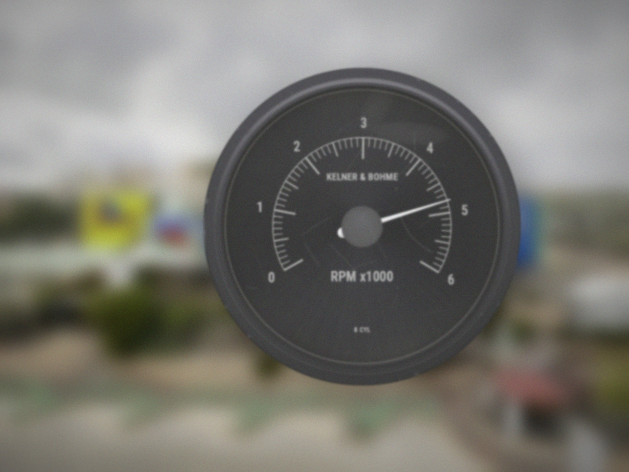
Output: 4800 rpm
